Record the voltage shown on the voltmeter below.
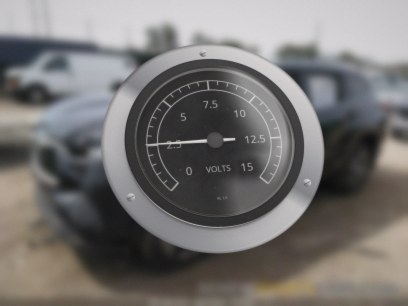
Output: 2.5 V
